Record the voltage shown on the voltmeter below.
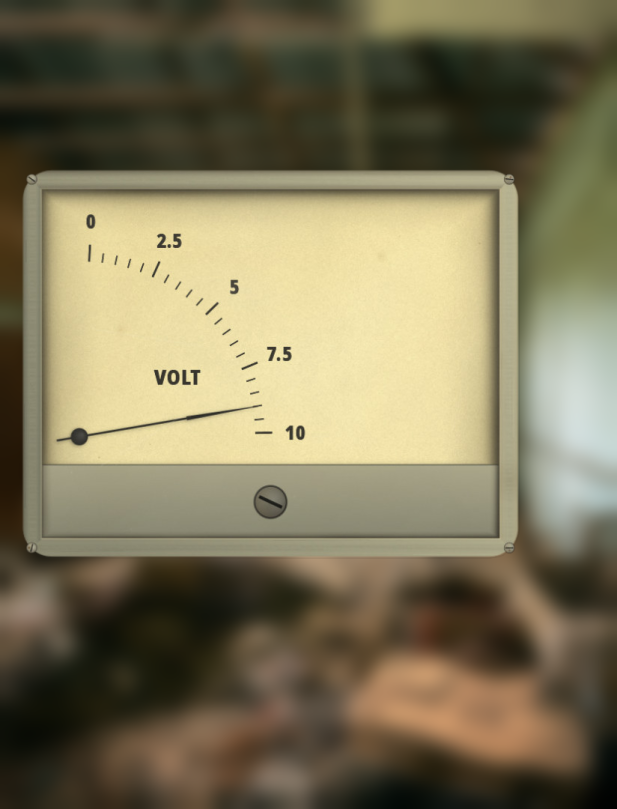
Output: 9 V
